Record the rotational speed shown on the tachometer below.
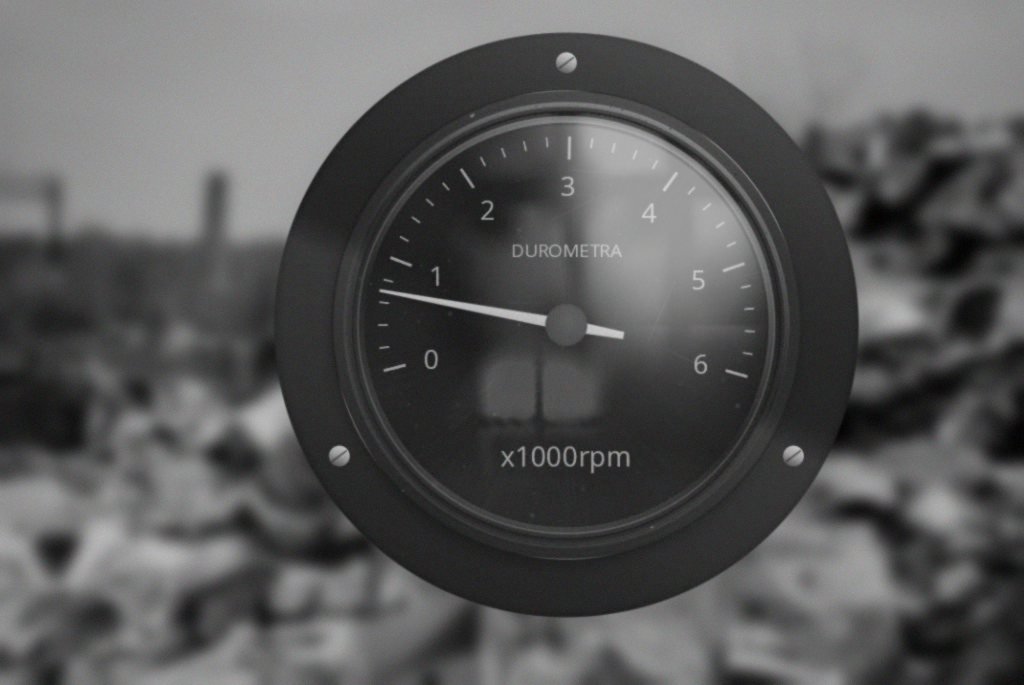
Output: 700 rpm
